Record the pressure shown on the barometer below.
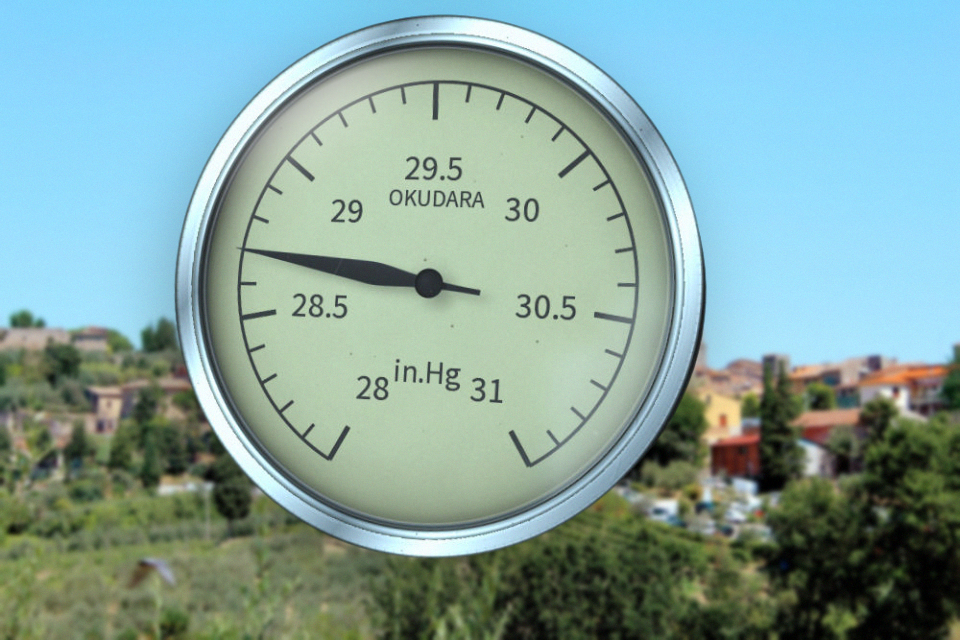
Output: 28.7 inHg
